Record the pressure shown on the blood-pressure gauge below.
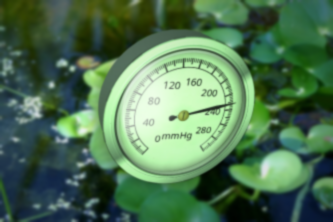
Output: 230 mmHg
